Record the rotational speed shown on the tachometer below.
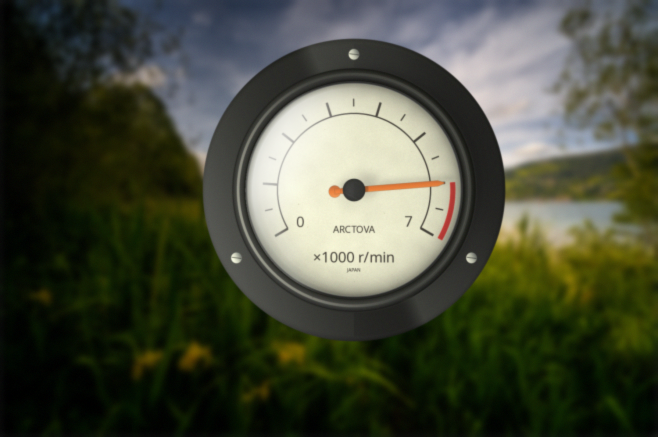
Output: 6000 rpm
